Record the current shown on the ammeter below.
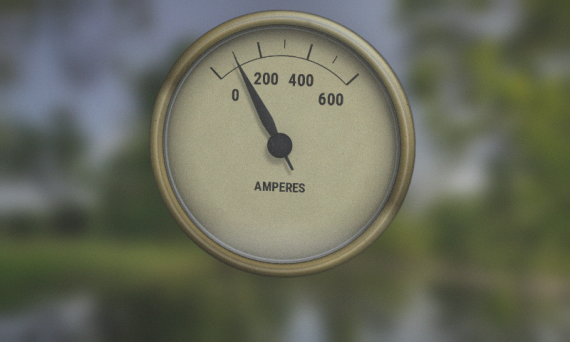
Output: 100 A
